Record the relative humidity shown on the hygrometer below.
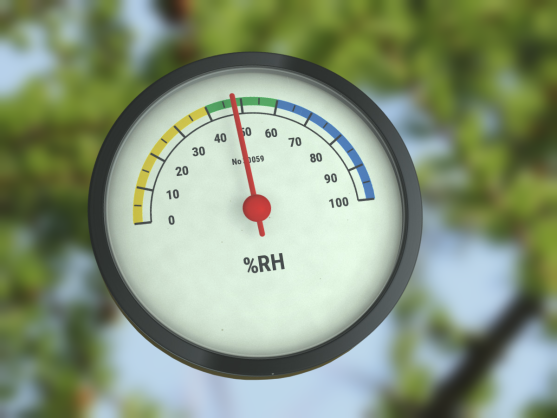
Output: 47.5 %
